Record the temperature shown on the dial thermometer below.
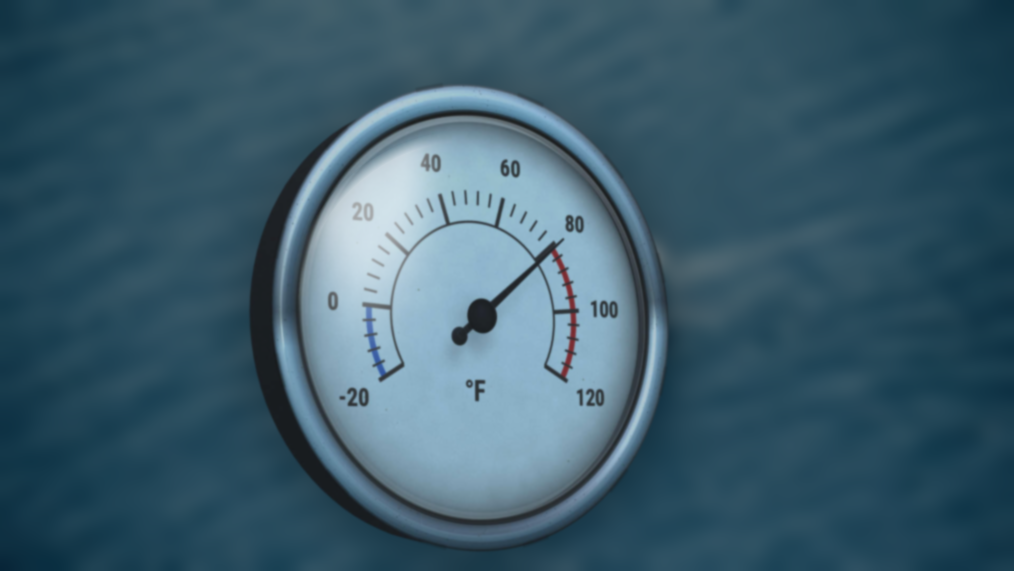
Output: 80 °F
